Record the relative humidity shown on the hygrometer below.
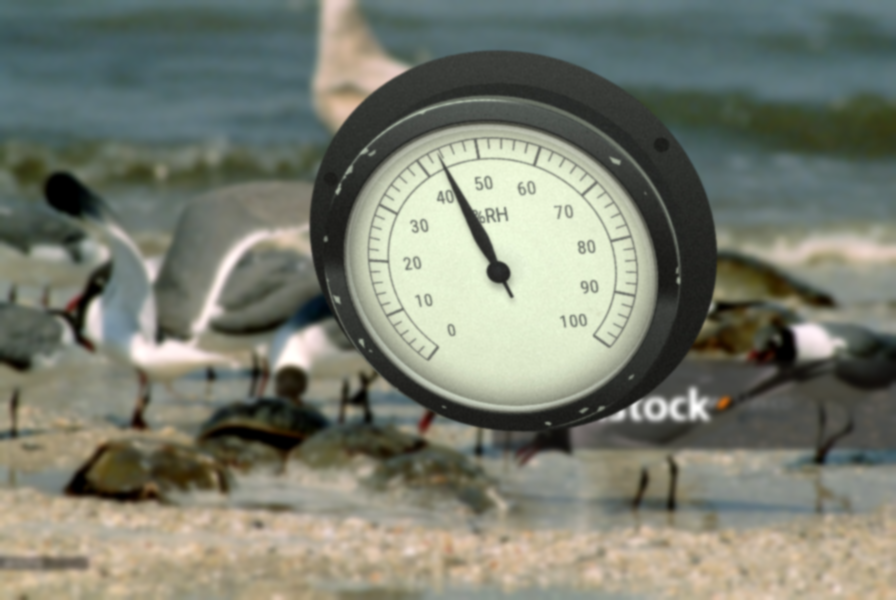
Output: 44 %
